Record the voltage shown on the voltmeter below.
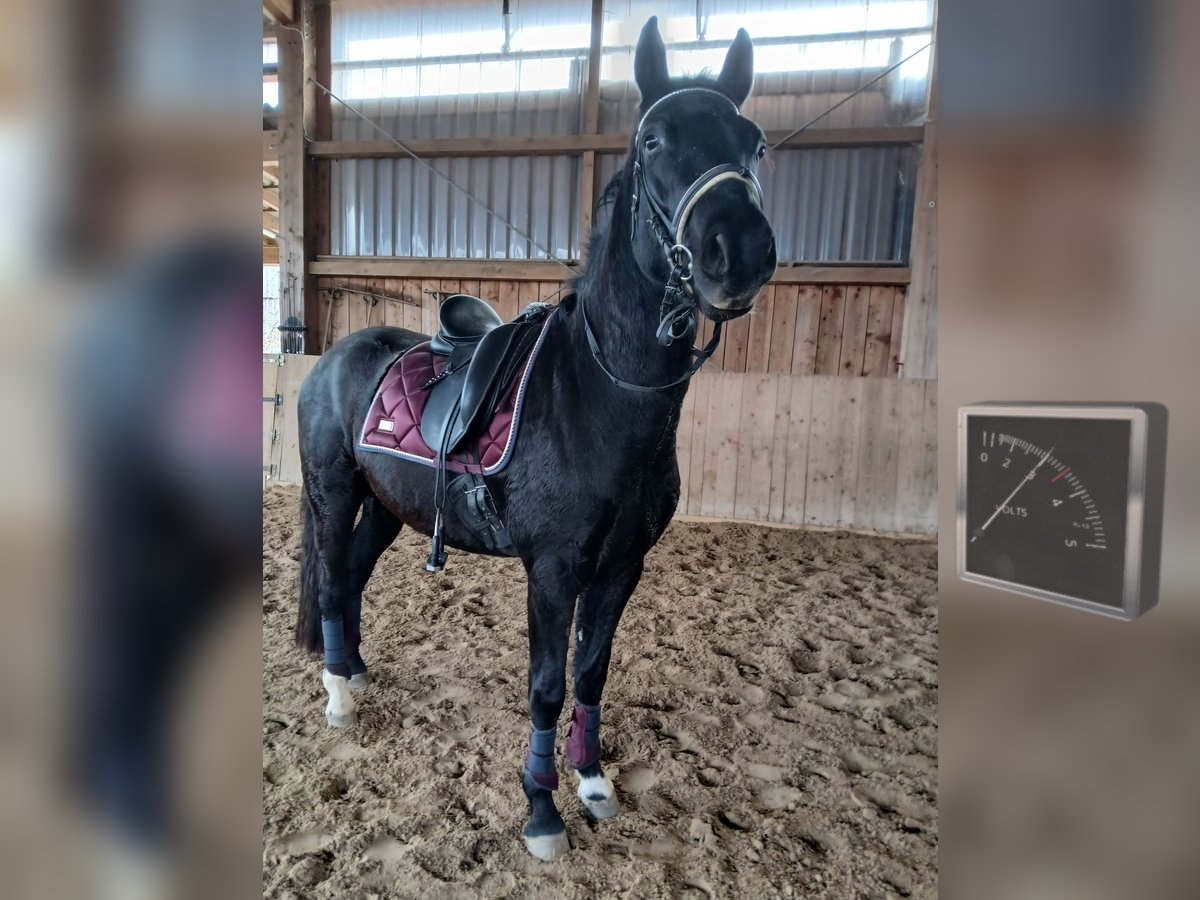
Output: 3 V
